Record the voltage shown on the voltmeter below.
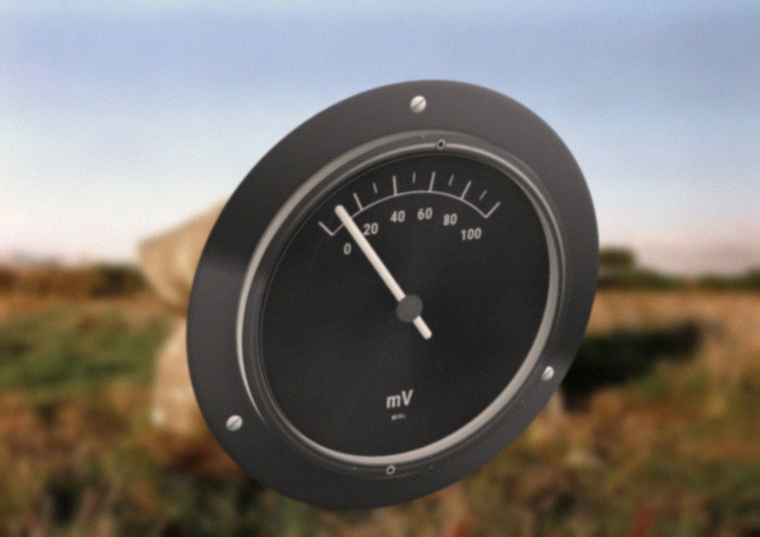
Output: 10 mV
